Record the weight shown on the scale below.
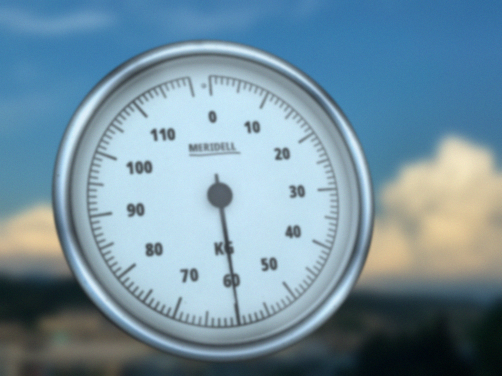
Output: 60 kg
